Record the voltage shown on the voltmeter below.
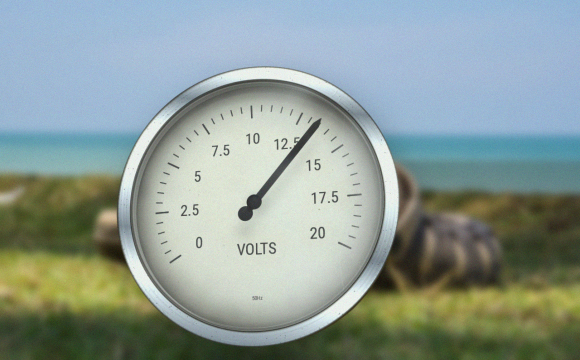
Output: 13.5 V
